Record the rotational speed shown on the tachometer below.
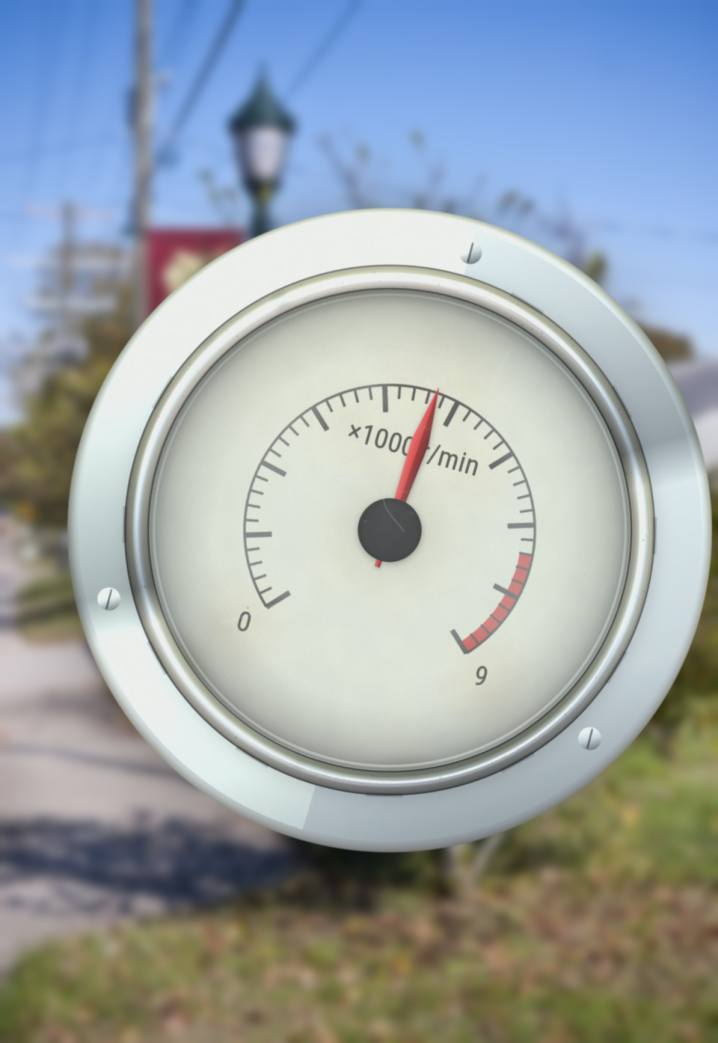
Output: 4700 rpm
